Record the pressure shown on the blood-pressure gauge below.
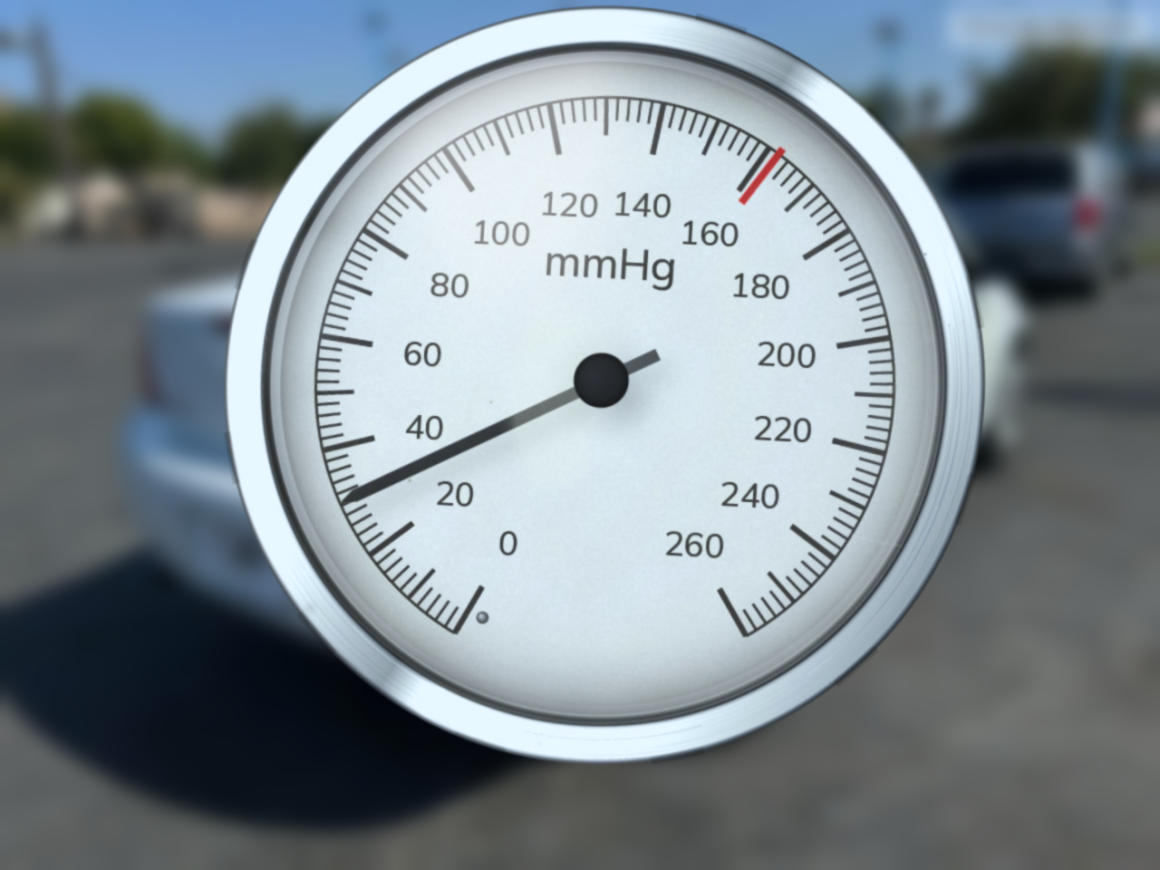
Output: 30 mmHg
